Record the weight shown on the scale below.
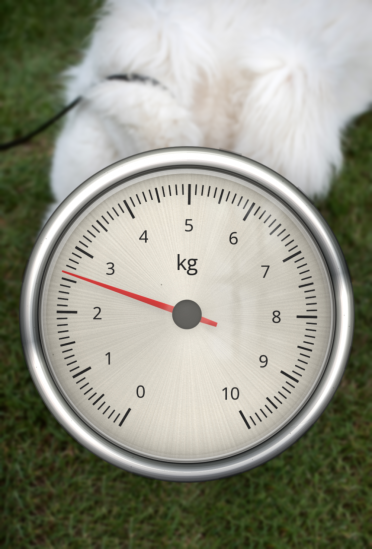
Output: 2.6 kg
